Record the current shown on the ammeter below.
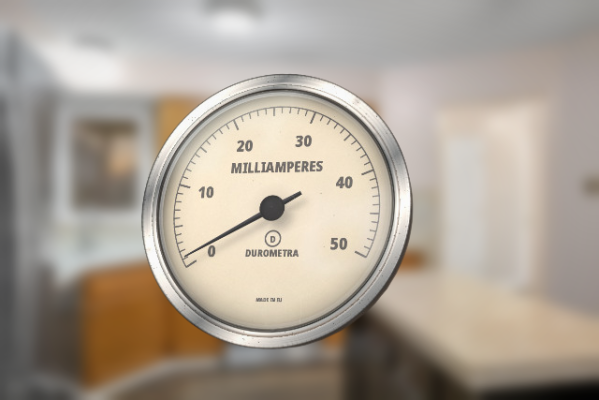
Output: 1 mA
